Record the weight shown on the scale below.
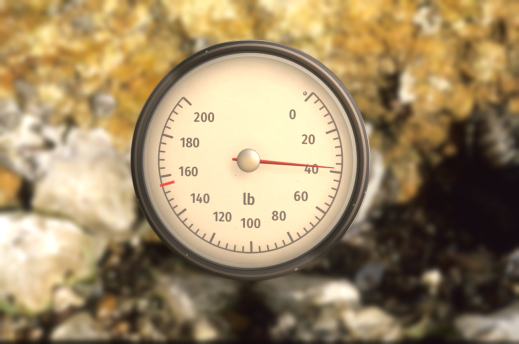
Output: 38 lb
